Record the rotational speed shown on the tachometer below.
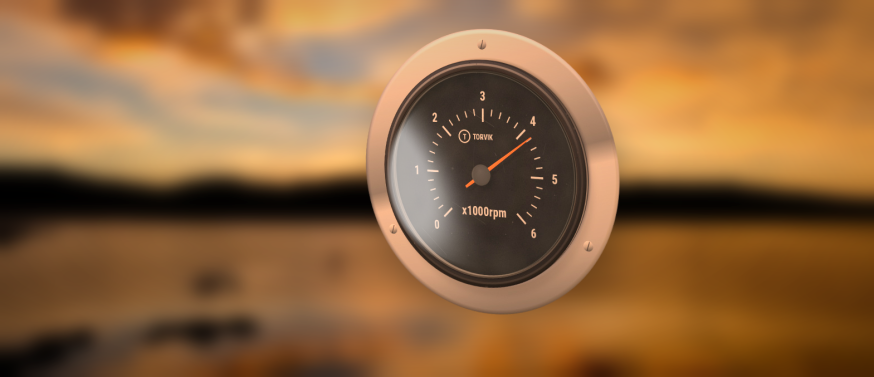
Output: 4200 rpm
